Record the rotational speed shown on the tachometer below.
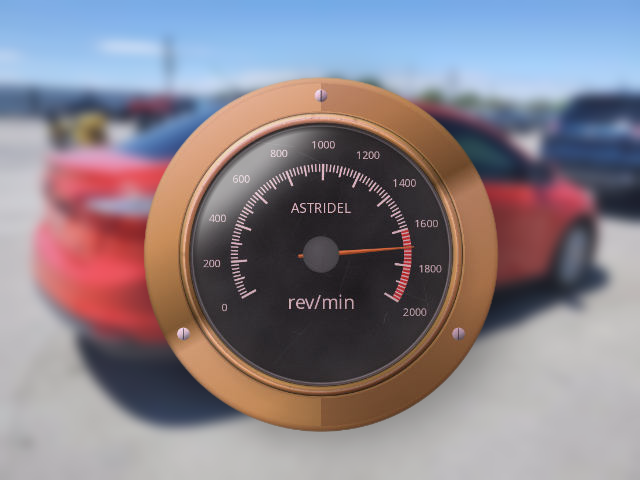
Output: 1700 rpm
